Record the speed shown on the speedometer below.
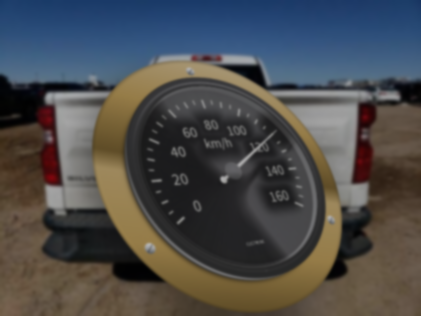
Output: 120 km/h
